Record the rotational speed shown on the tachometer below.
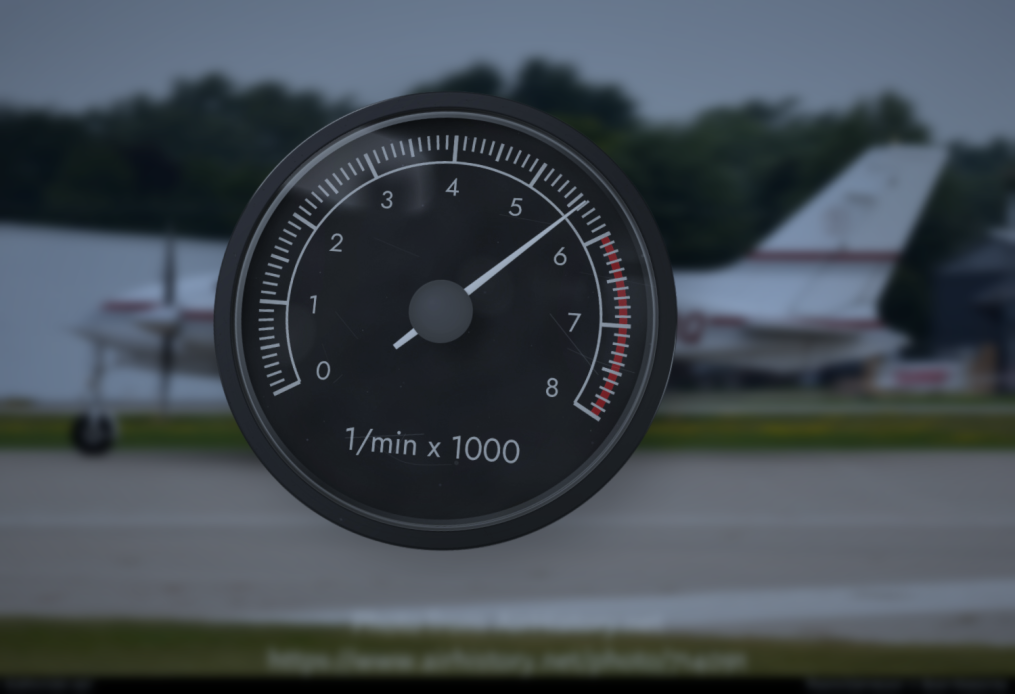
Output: 5600 rpm
